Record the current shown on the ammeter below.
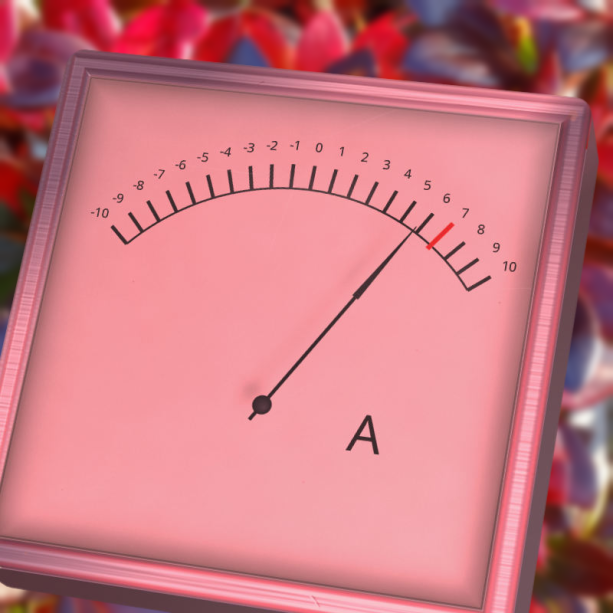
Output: 6 A
